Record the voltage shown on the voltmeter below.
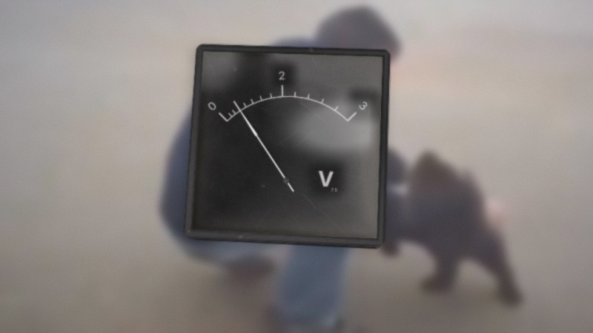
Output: 1 V
